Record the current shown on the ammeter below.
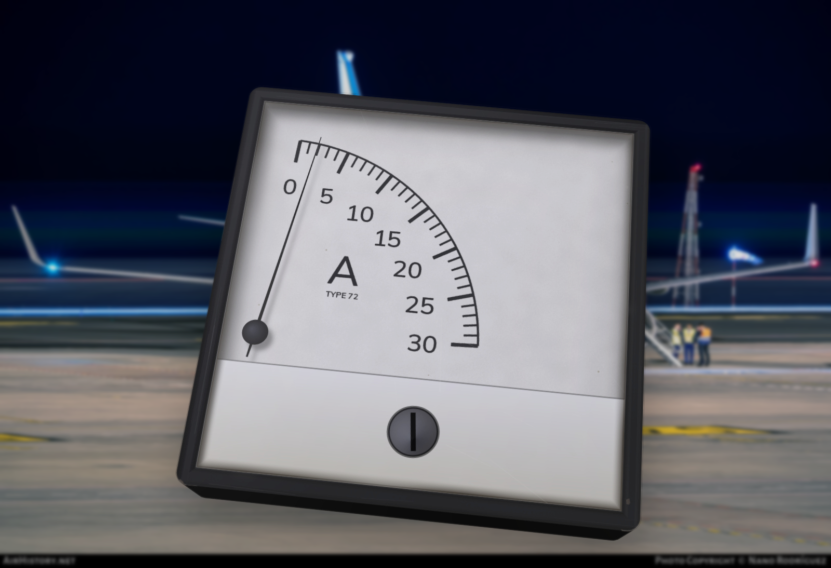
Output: 2 A
